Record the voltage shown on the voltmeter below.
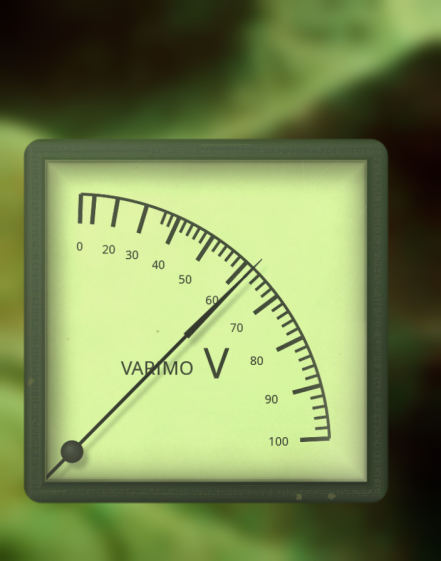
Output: 62 V
